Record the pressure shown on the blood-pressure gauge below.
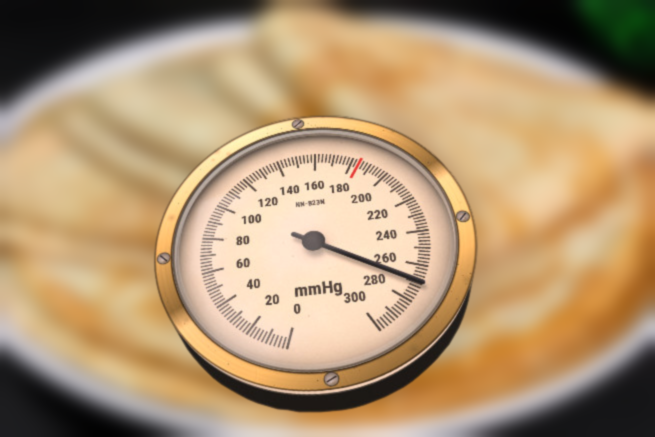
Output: 270 mmHg
